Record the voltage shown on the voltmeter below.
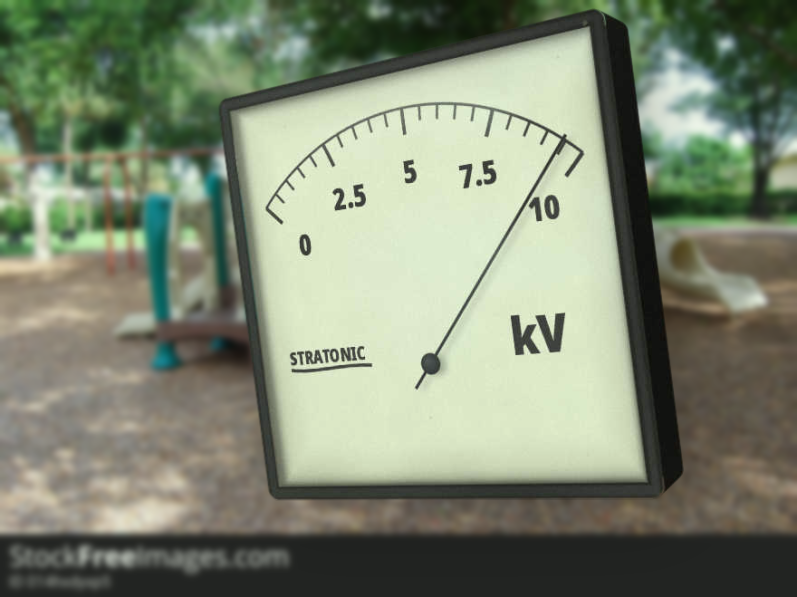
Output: 9.5 kV
